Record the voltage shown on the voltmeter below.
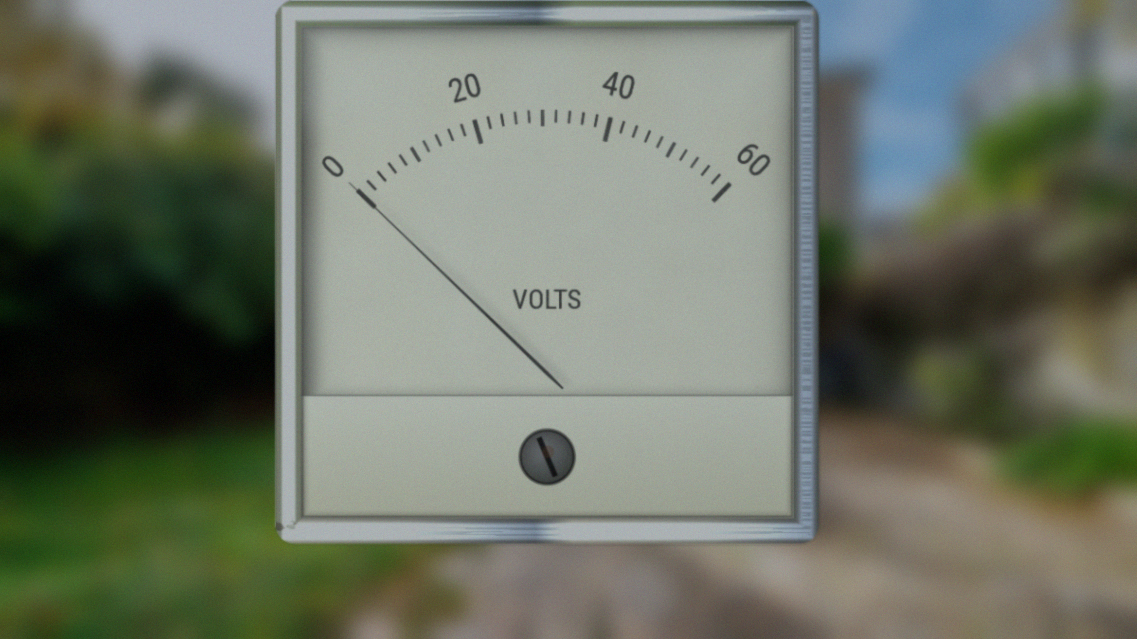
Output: 0 V
